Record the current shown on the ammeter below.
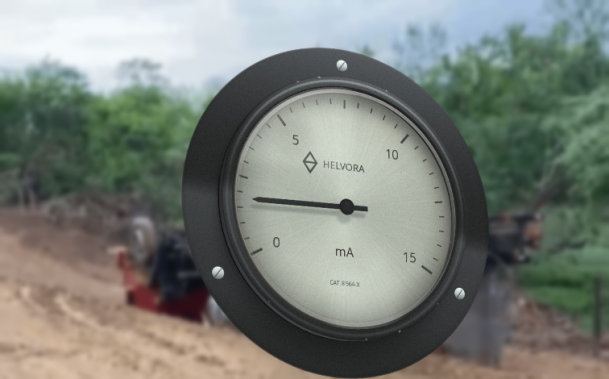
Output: 1.75 mA
